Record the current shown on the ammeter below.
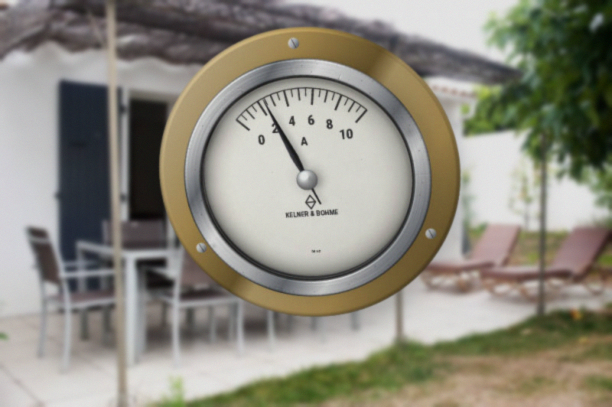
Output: 2.5 A
